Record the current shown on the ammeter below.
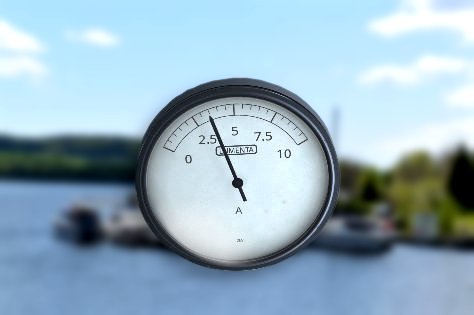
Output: 3.5 A
